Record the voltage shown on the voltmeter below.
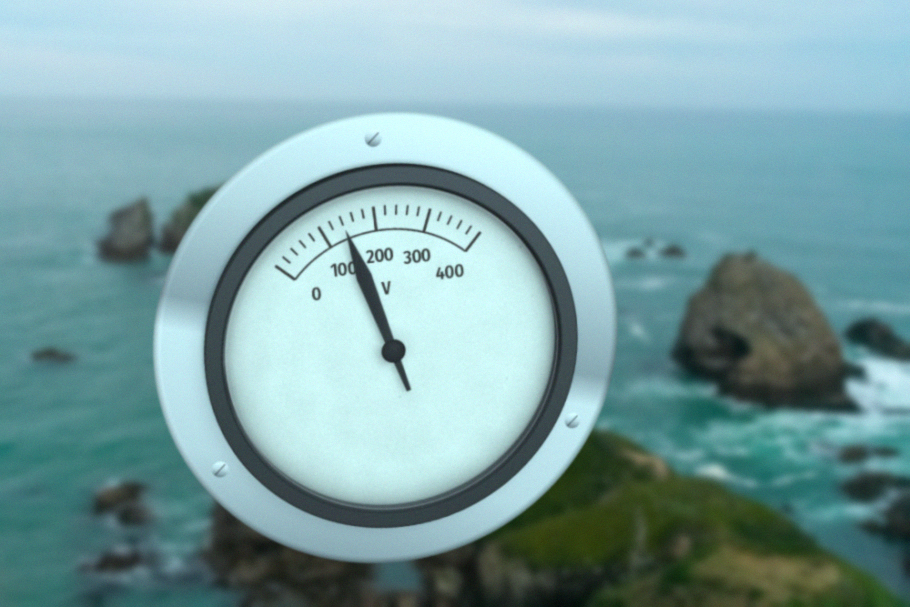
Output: 140 V
